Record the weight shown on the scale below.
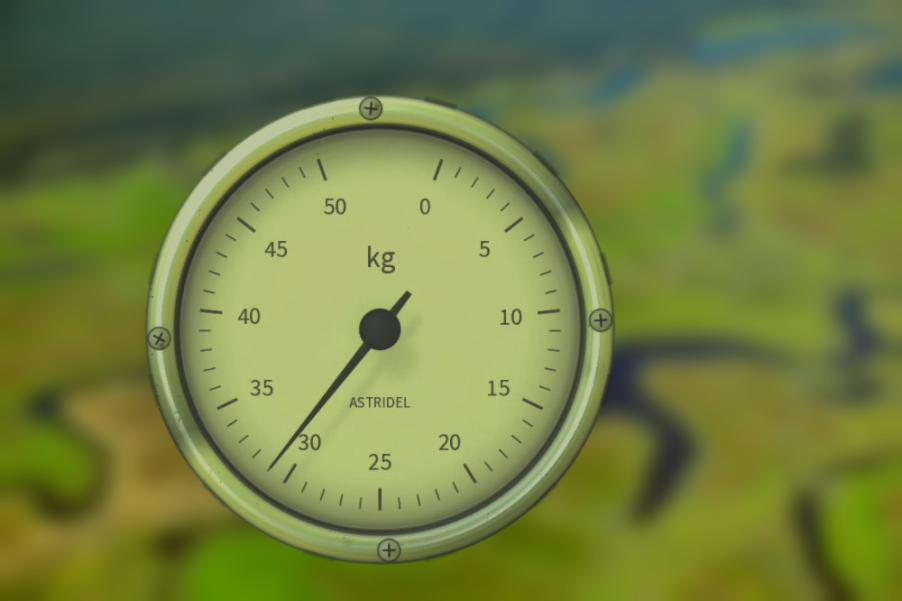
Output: 31 kg
